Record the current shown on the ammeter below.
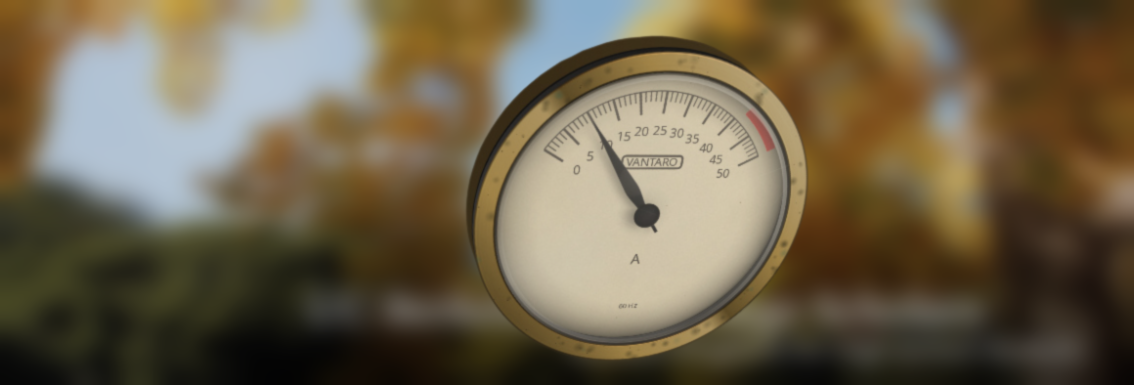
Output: 10 A
